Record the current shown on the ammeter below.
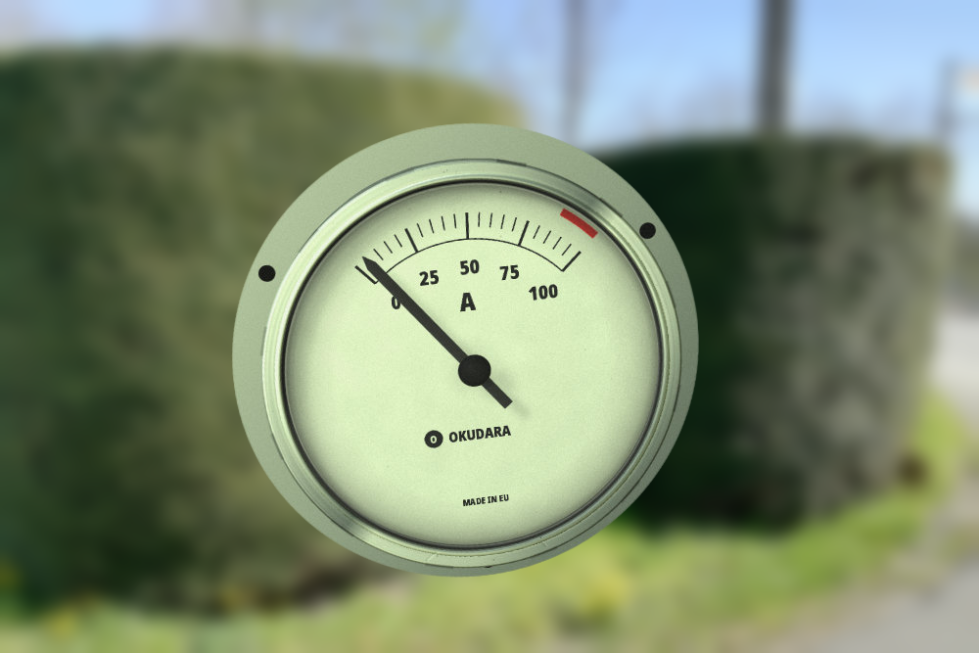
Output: 5 A
